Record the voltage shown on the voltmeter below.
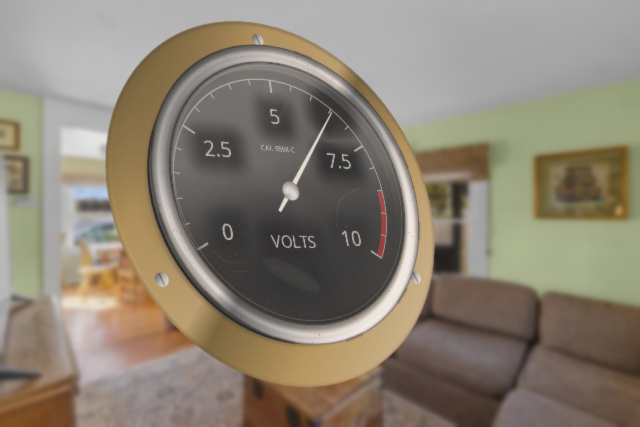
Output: 6.5 V
